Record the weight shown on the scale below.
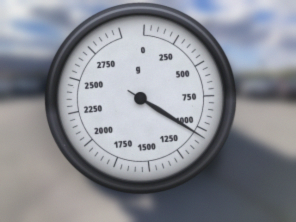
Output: 1050 g
